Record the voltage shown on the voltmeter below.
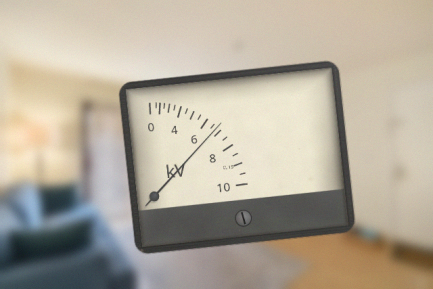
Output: 6.75 kV
